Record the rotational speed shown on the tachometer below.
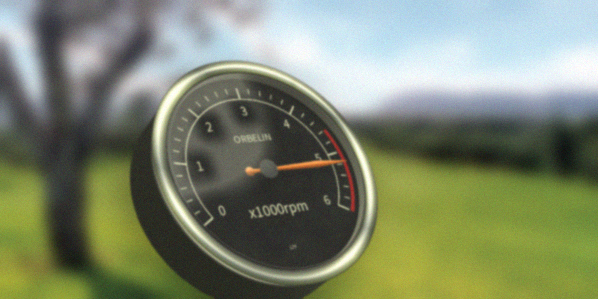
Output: 5200 rpm
